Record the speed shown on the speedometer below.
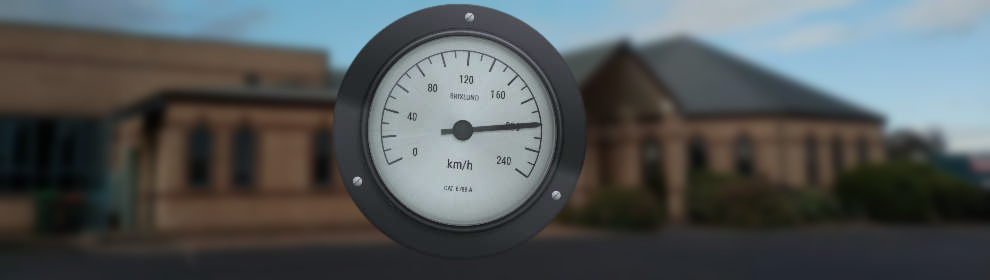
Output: 200 km/h
